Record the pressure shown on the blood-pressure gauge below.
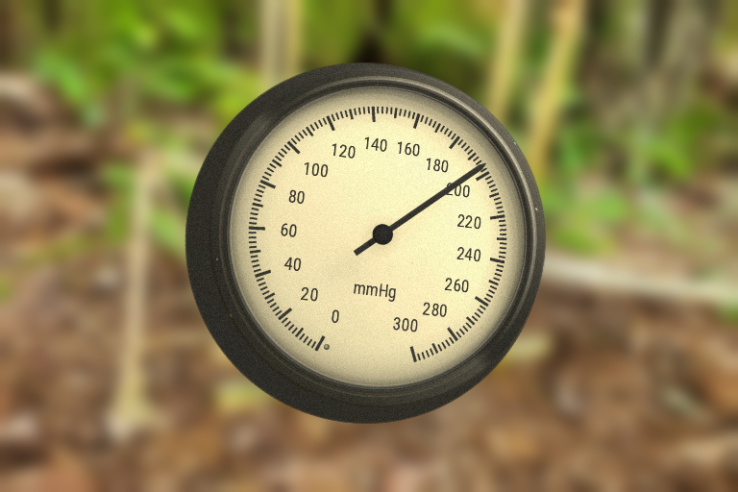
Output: 196 mmHg
